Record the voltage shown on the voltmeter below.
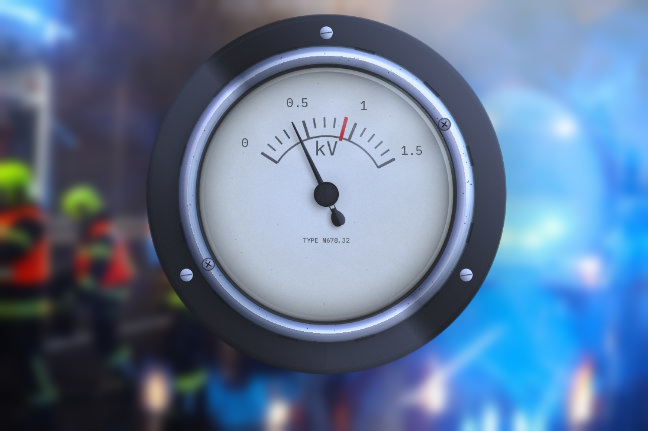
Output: 0.4 kV
